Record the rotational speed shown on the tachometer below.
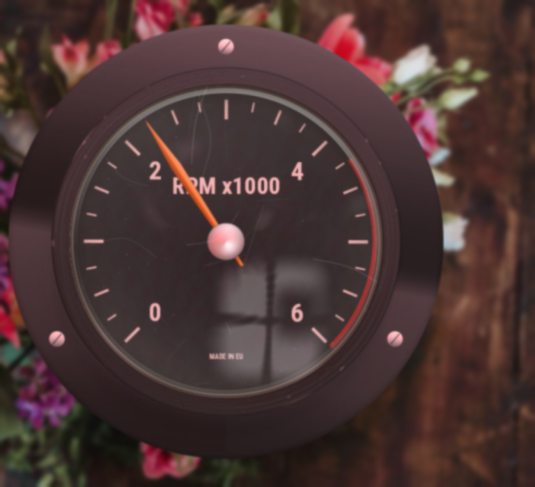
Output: 2250 rpm
